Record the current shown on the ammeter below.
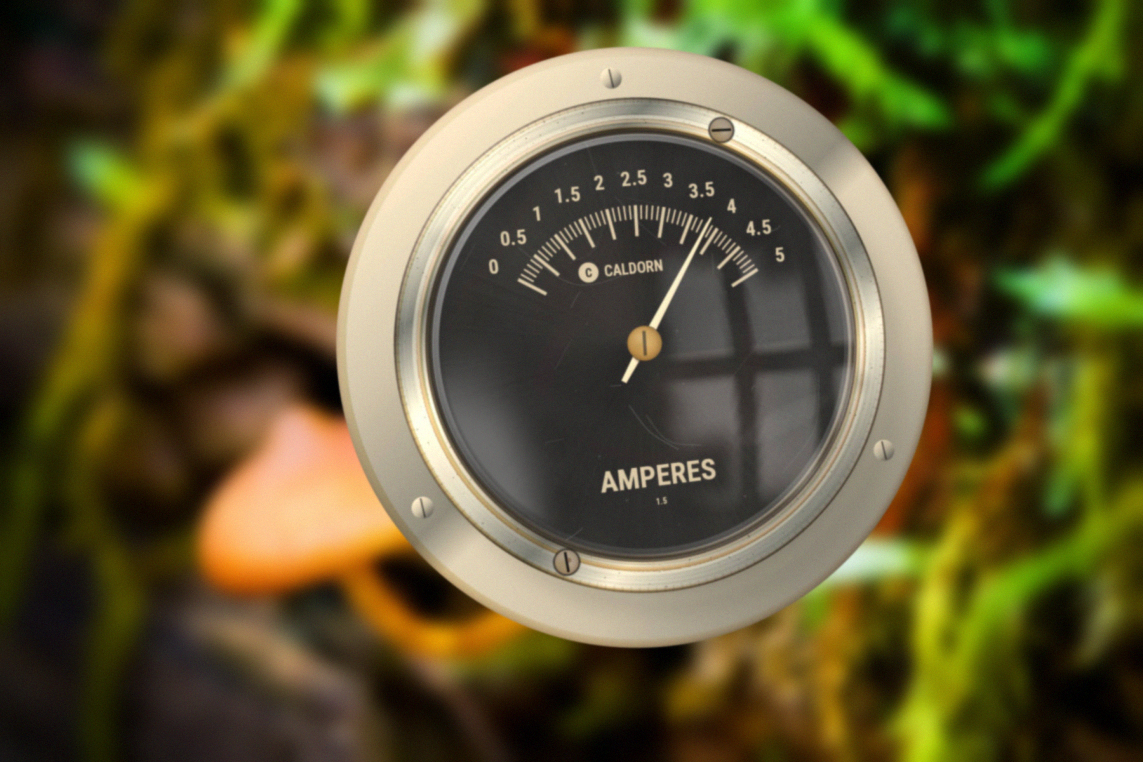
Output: 3.8 A
